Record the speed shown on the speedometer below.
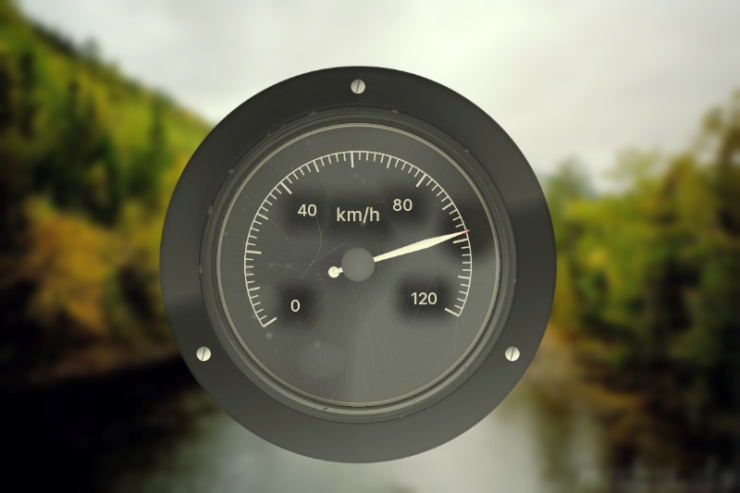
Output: 98 km/h
